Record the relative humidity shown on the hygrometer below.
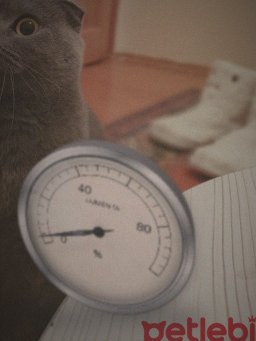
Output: 4 %
